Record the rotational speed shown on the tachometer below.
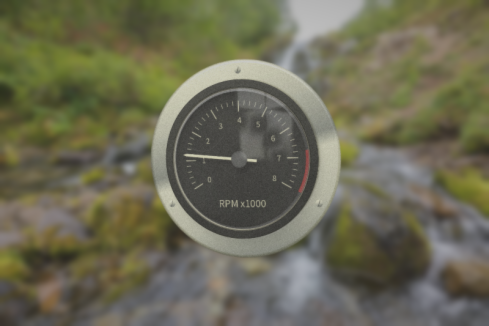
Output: 1200 rpm
